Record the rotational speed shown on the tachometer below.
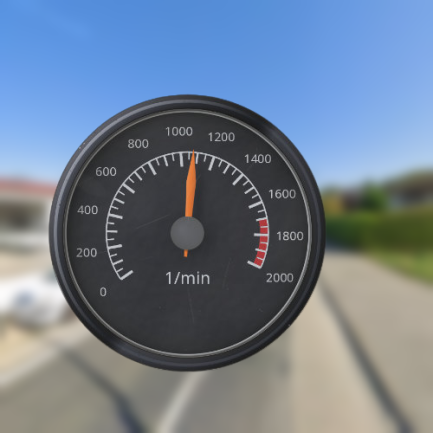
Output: 1075 rpm
